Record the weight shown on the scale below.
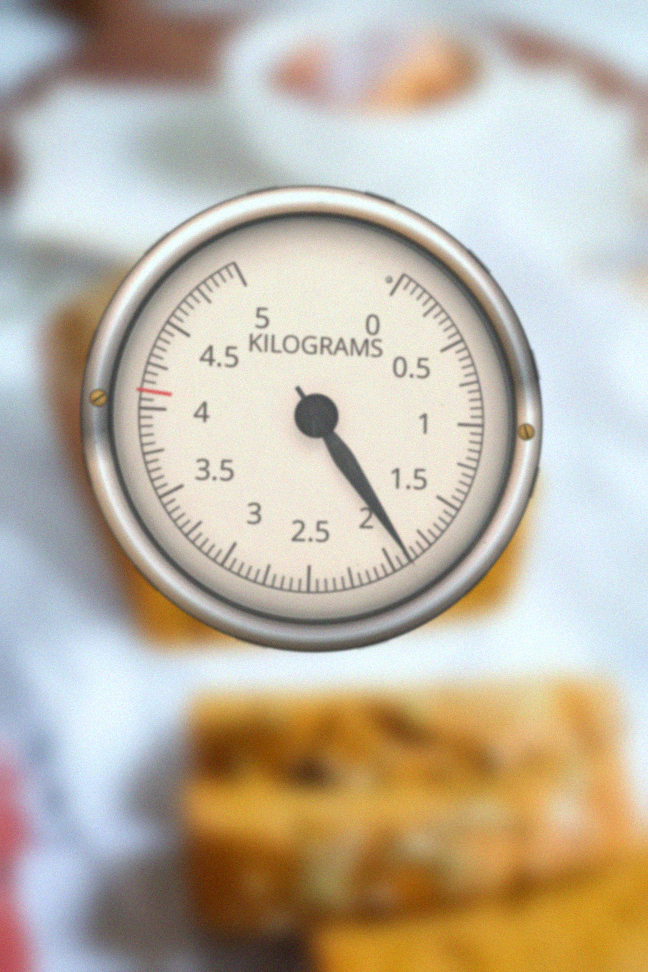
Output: 1.9 kg
